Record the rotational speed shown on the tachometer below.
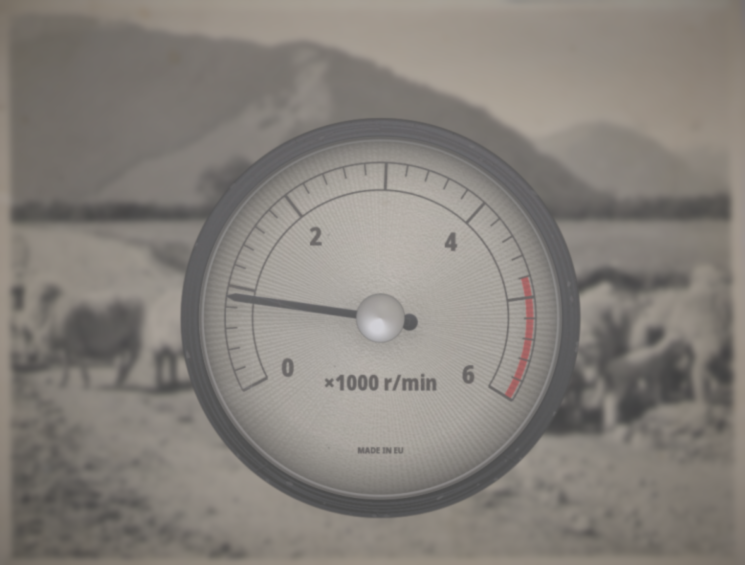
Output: 900 rpm
